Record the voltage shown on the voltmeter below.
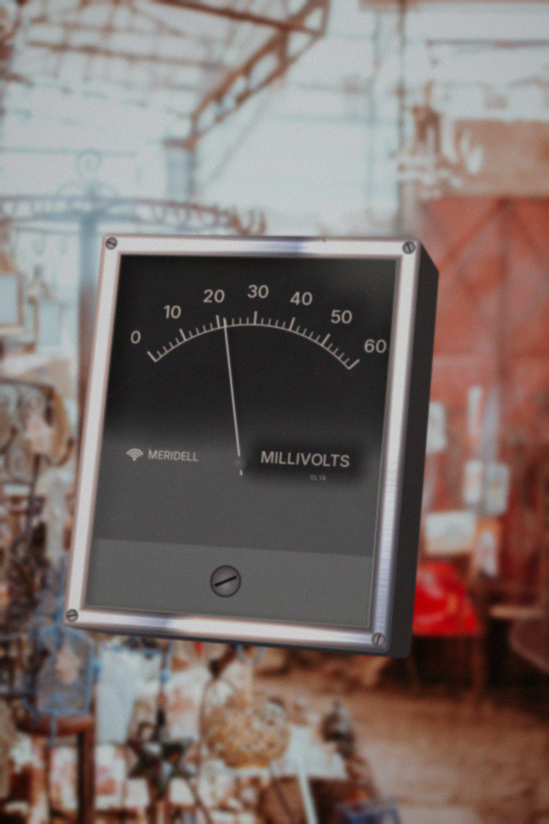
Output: 22 mV
